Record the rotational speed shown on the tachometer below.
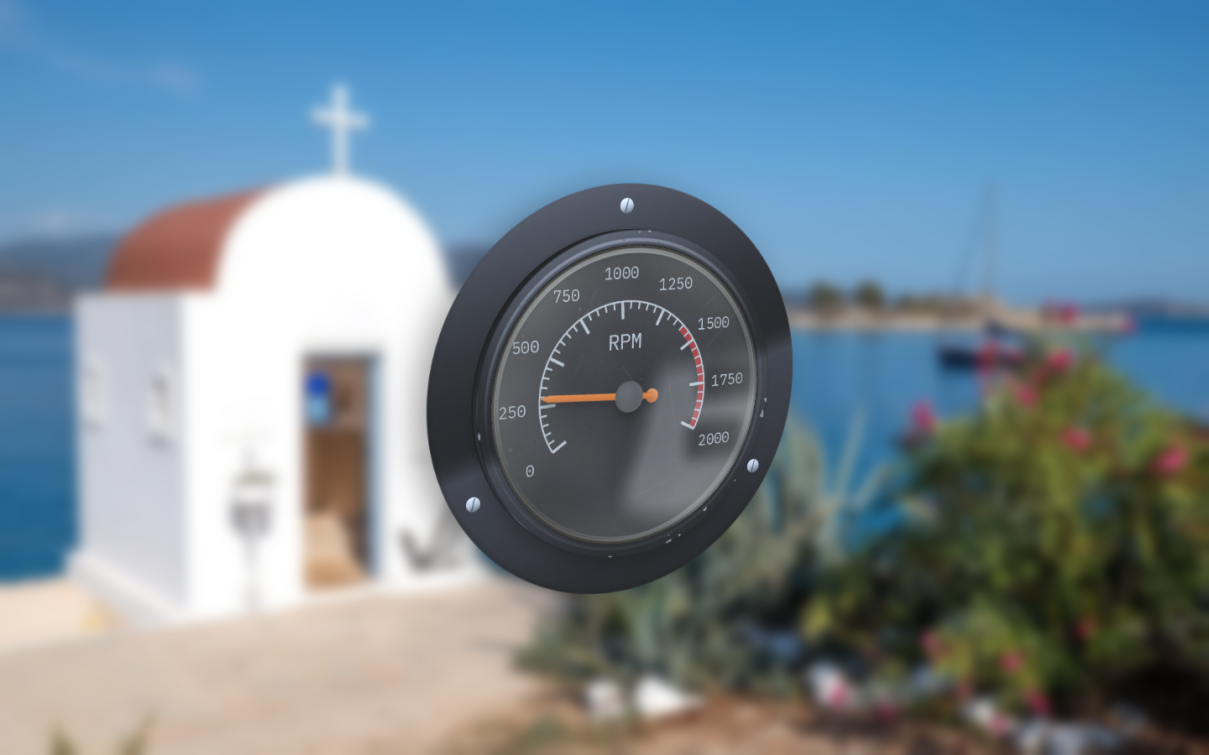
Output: 300 rpm
